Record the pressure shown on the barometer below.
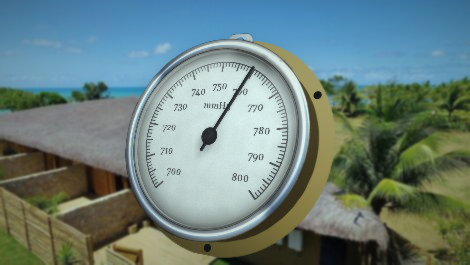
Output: 760 mmHg
